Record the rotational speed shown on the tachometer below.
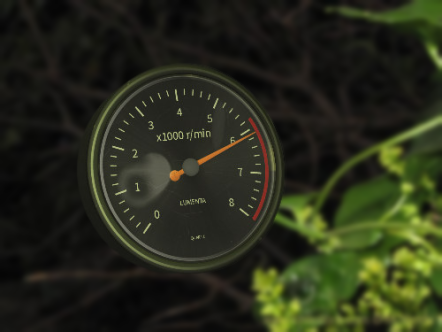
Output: 6100 rpm
